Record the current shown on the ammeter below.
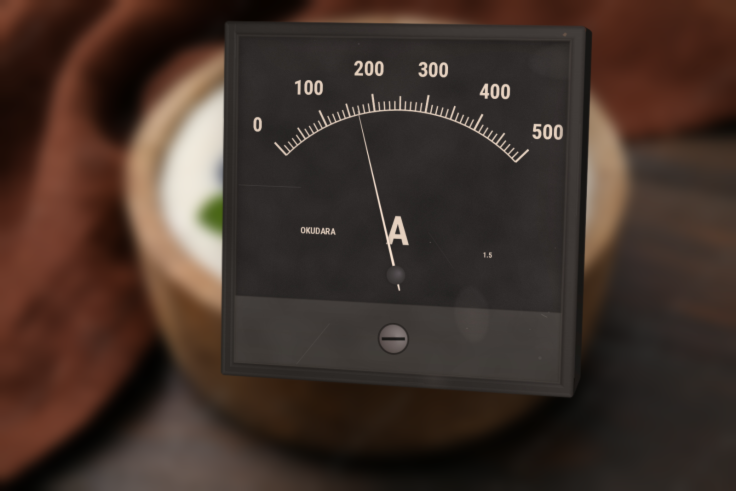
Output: 170 A
